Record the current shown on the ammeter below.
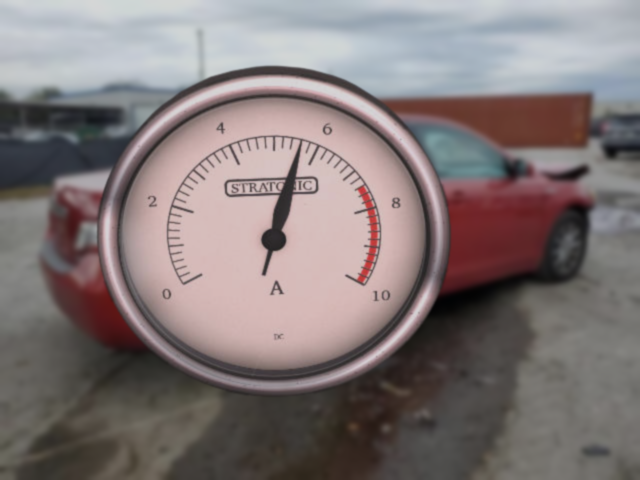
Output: 5.6 A
